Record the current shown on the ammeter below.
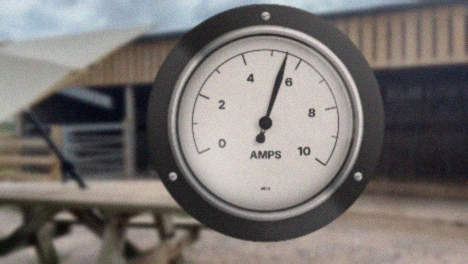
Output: 5.5 A
